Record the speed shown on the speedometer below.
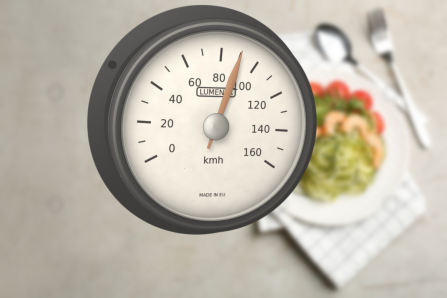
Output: 90 km/h
